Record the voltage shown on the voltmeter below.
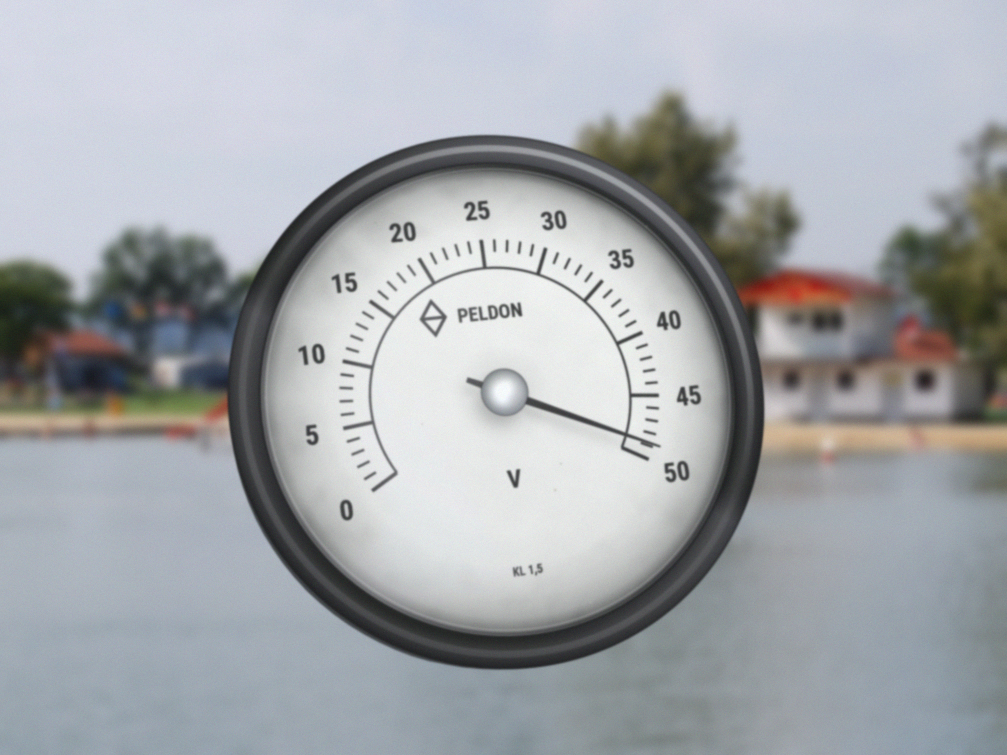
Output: 49 V
